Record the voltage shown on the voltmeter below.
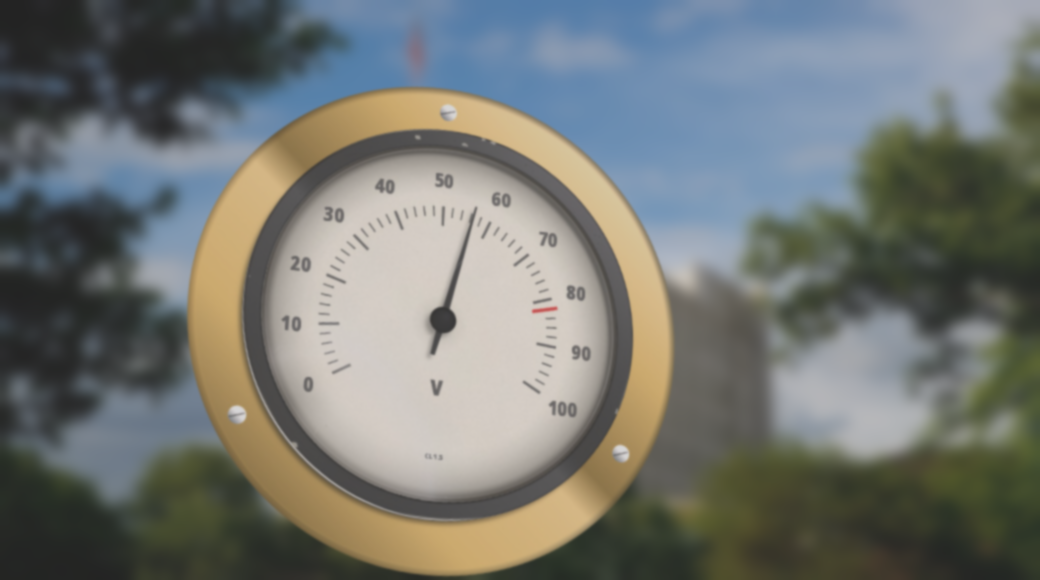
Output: 56 V
